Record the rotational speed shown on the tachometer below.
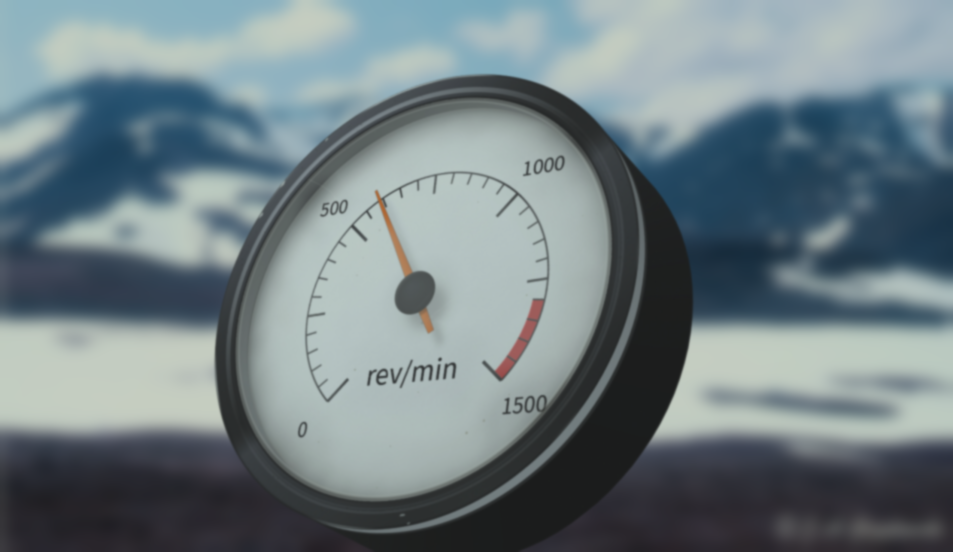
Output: 600 rpm
